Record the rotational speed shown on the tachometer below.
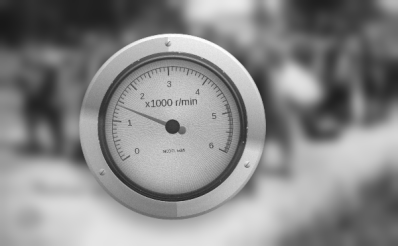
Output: 1400 rpm
